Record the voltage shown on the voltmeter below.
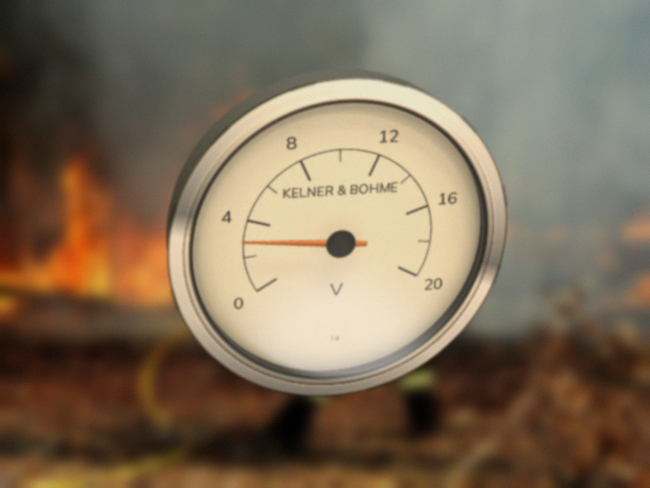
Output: 3 V
